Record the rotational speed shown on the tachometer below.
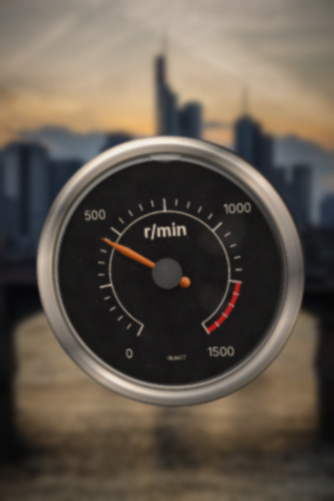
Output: 450 rpm
